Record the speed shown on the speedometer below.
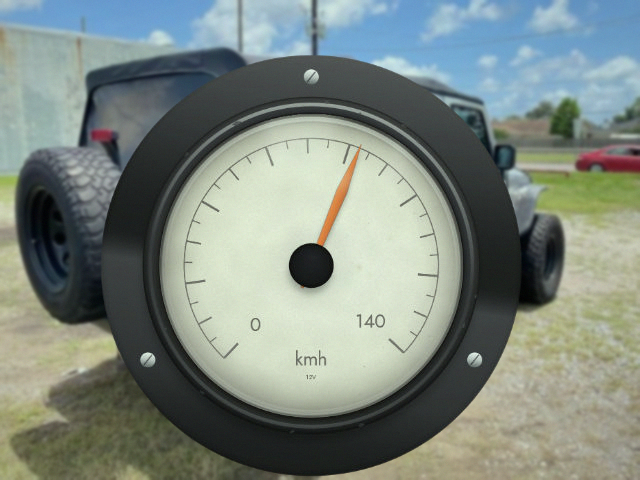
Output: 82.5 km/h
